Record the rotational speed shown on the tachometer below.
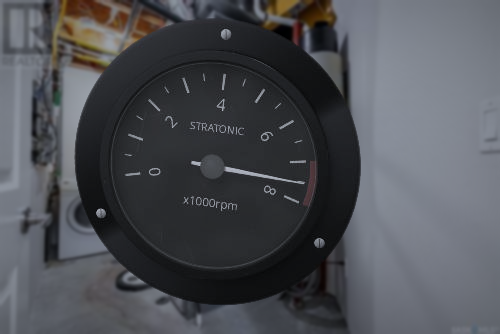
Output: 7500 rpm
